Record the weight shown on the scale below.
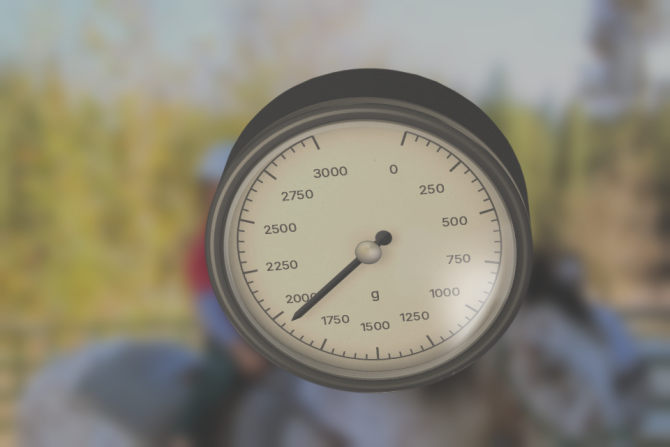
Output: 1950 g
